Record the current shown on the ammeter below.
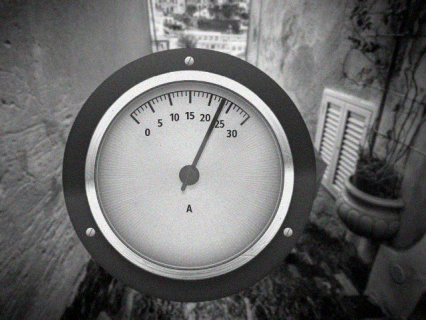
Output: 23 A
